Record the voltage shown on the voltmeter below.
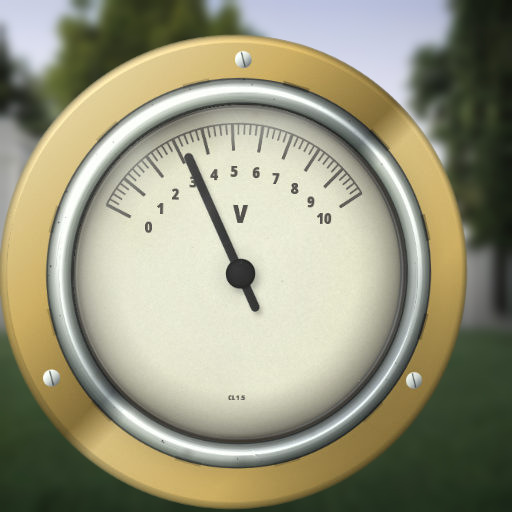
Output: 3.2 V
